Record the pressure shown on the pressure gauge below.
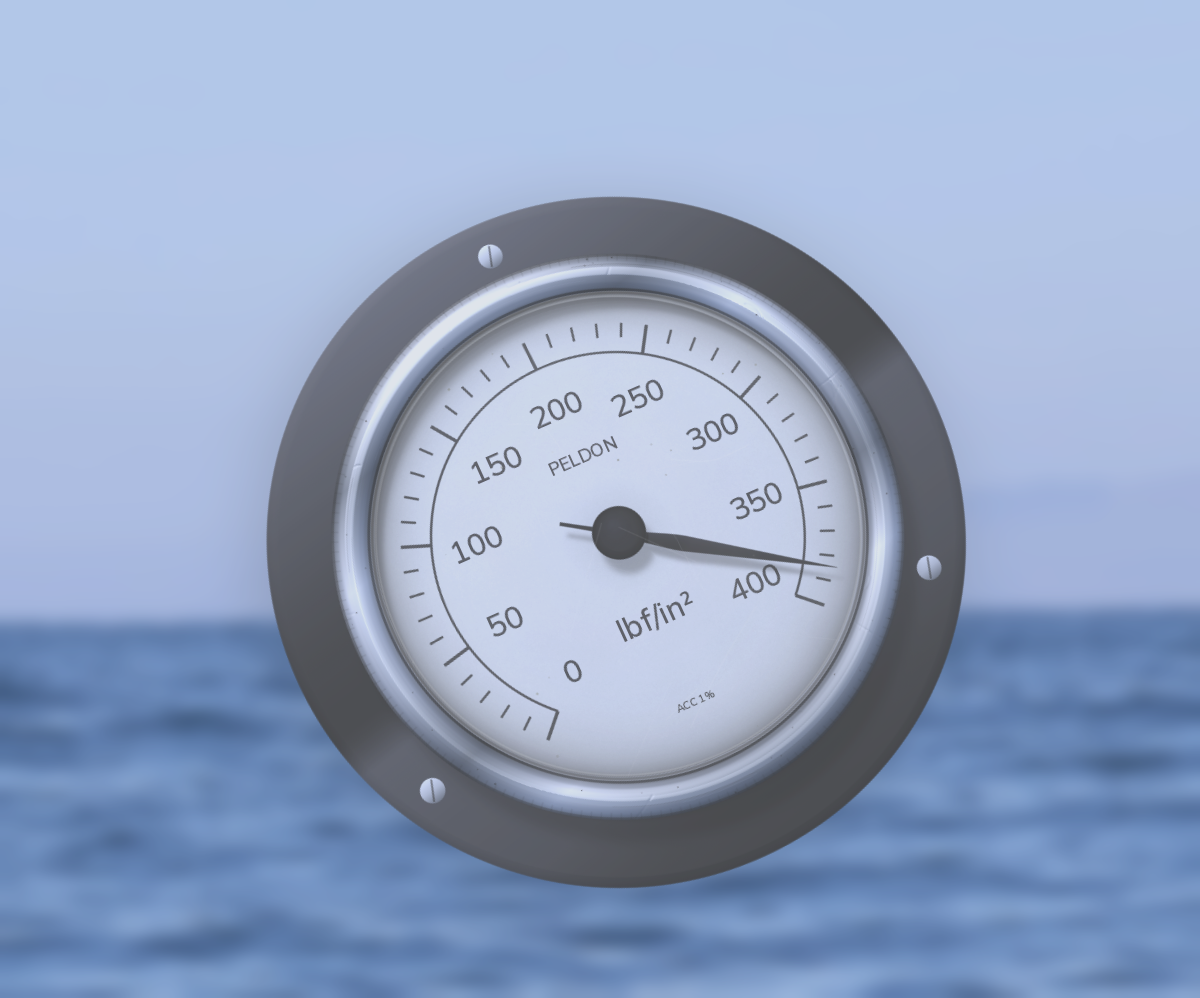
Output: 385 psi
